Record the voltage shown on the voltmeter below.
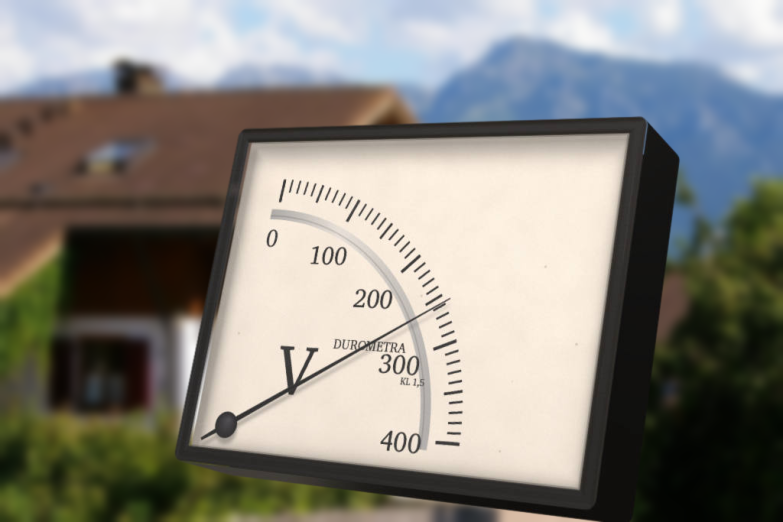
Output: 260 V
